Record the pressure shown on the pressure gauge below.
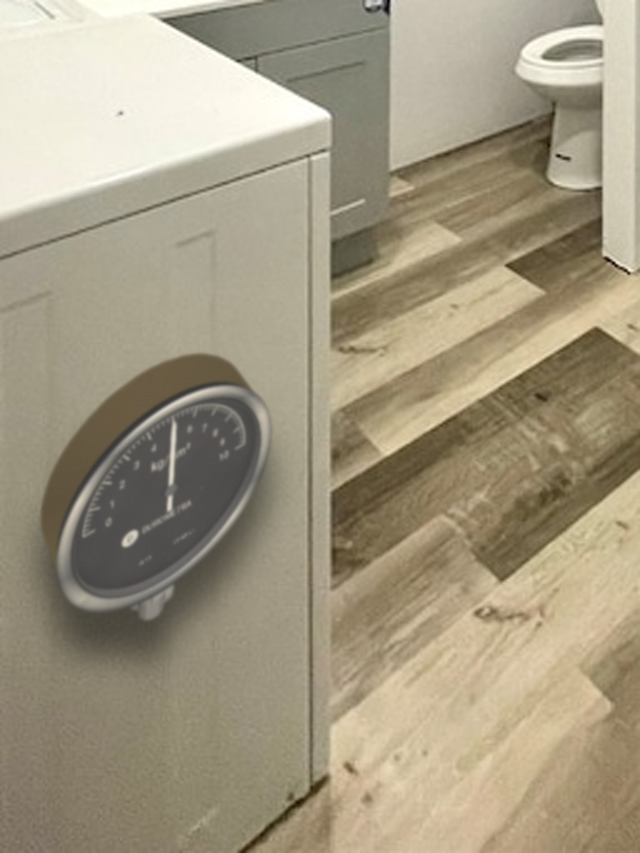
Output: 5 kg/cm²
